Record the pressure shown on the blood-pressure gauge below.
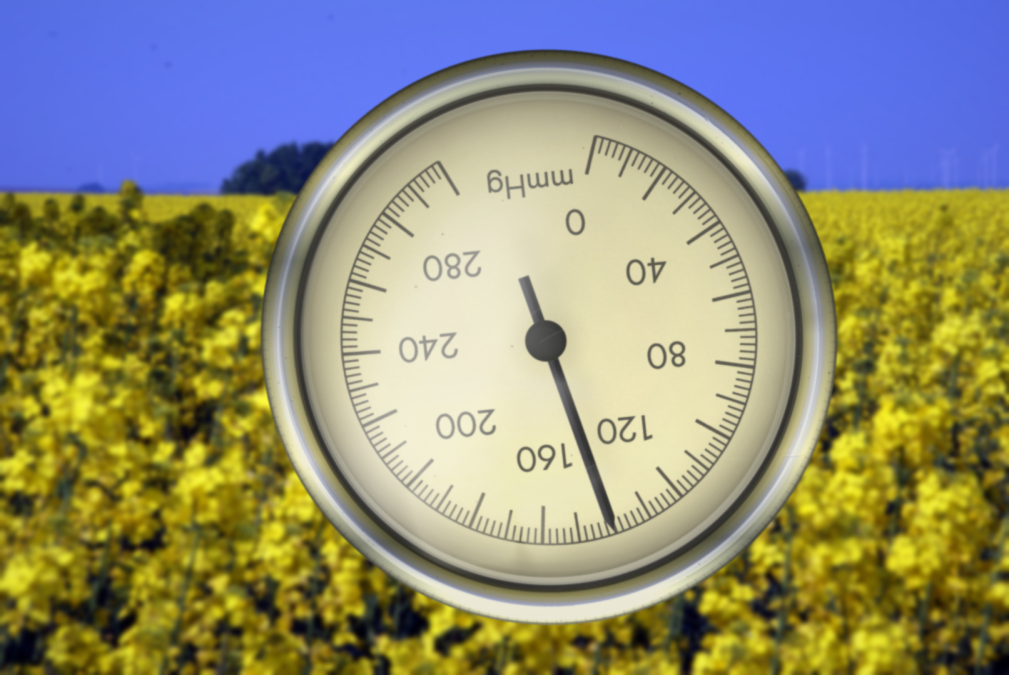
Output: 140 mmHg
